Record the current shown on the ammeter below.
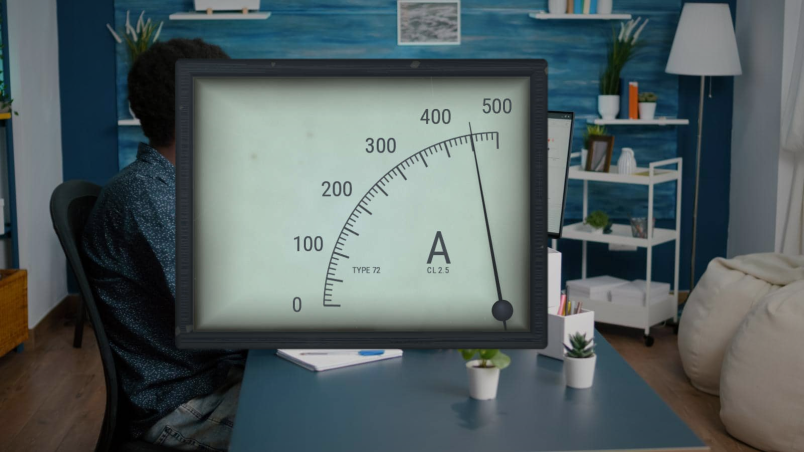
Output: 450 A
